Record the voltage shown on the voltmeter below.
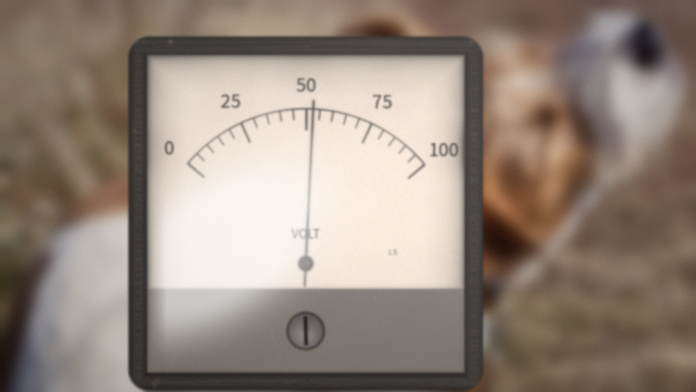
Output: 52.5 V
